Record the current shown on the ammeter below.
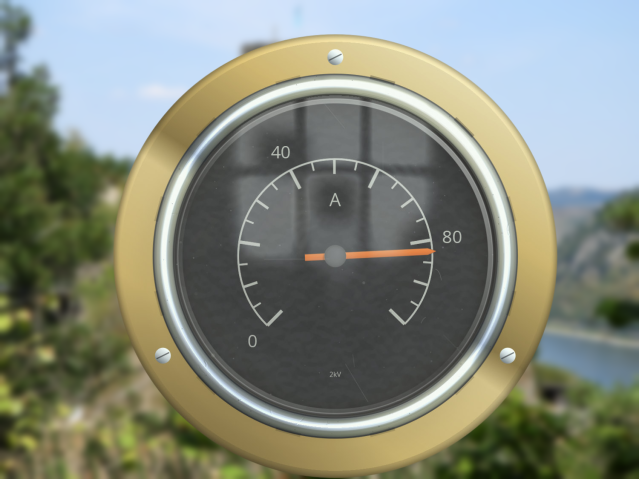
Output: 82.5 A
